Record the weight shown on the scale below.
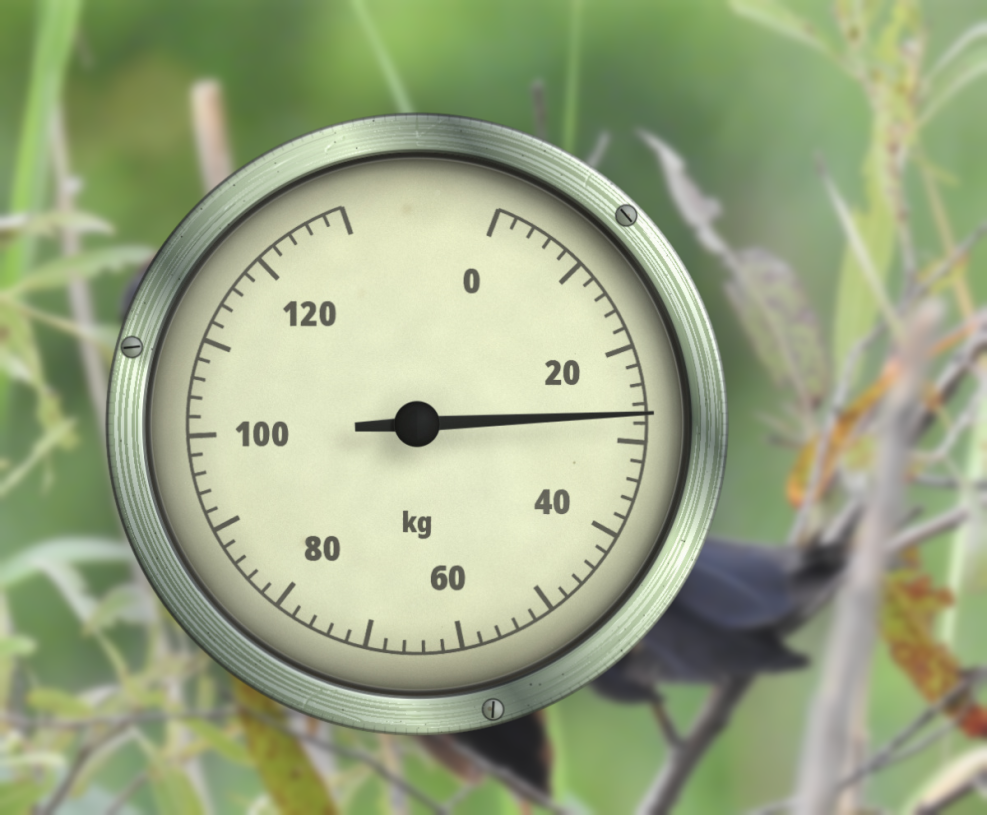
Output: 27 kg
